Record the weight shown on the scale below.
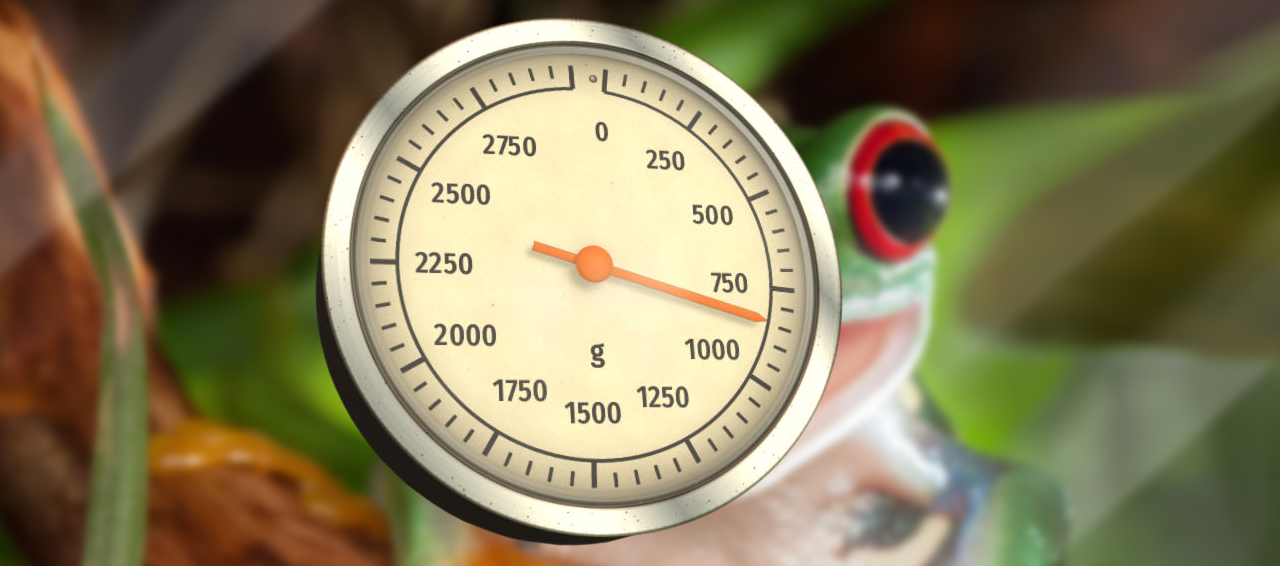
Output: 850 g
